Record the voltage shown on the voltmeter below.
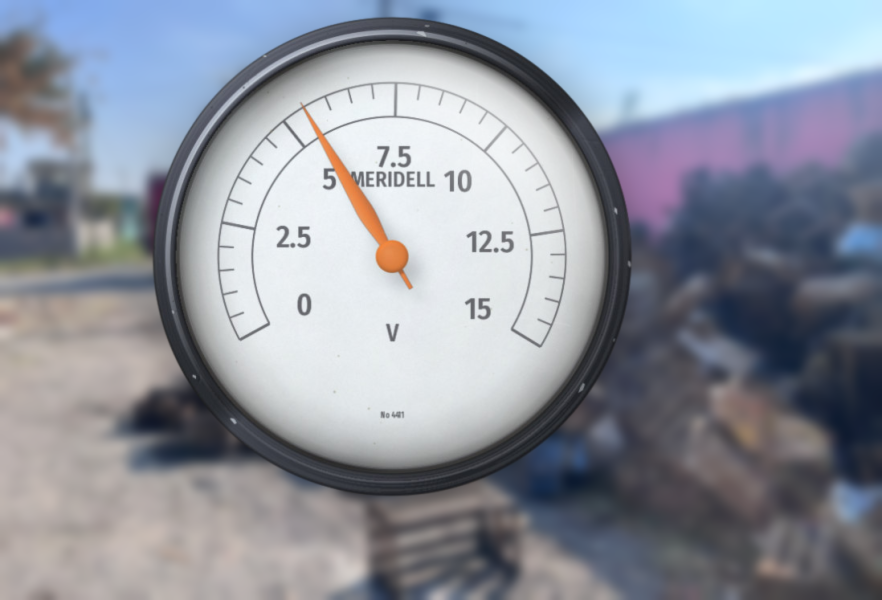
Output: 5.5 V
